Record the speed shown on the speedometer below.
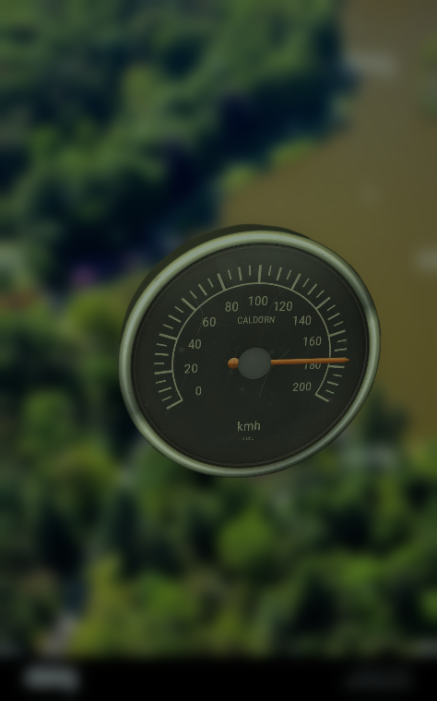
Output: 175 km/h
